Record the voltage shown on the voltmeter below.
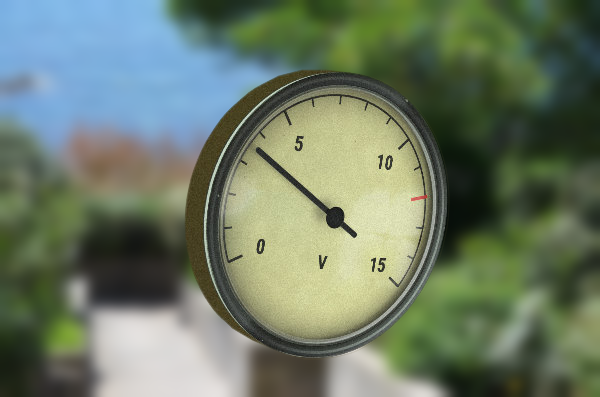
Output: 3.5 V
